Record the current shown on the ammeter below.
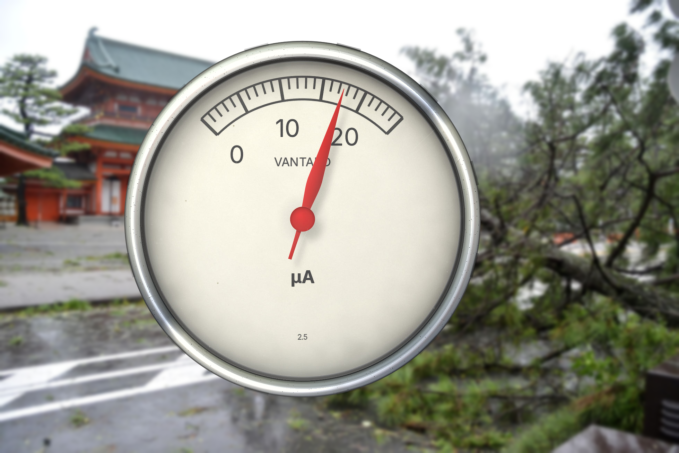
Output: 17.5 µA
